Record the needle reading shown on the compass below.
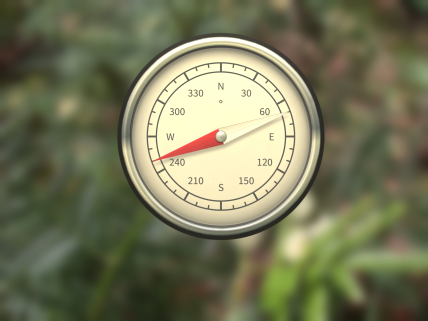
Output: 250 °
